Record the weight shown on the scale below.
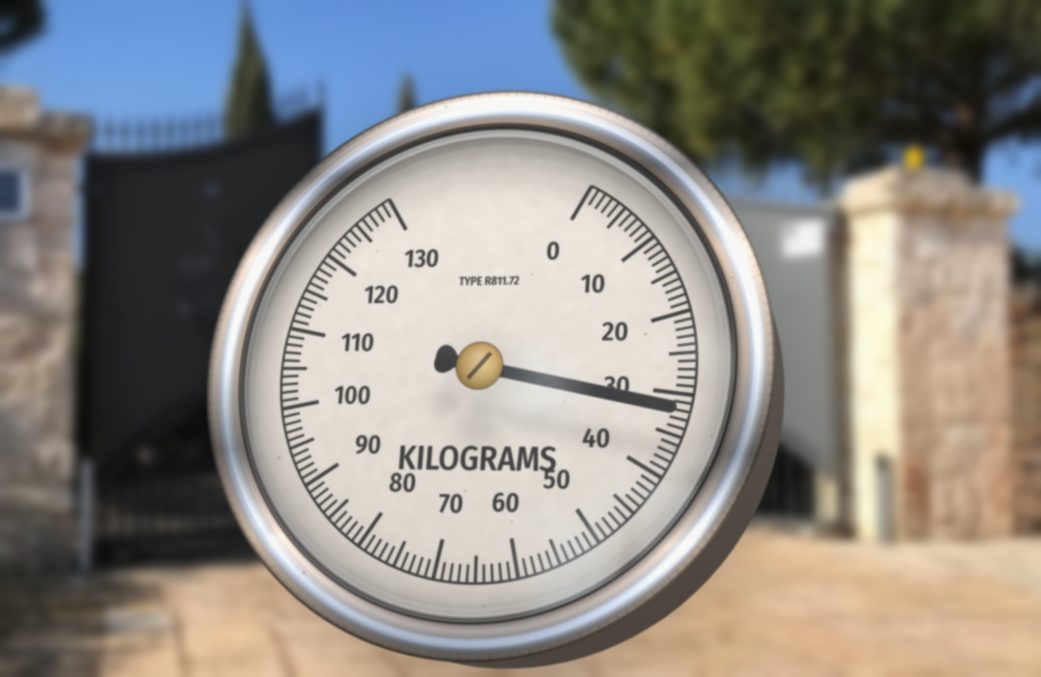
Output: 32 kg
